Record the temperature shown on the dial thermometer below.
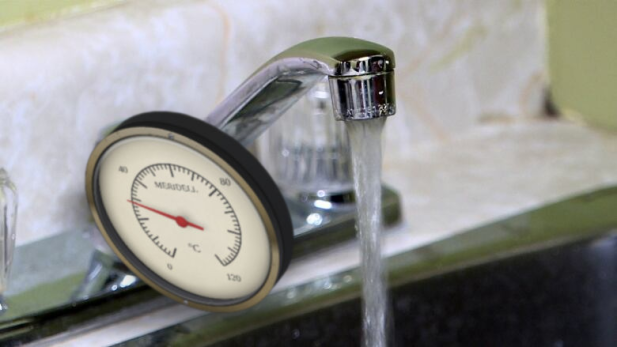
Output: 30 °C
